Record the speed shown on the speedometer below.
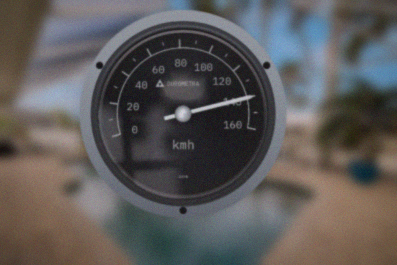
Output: 140 km/h
